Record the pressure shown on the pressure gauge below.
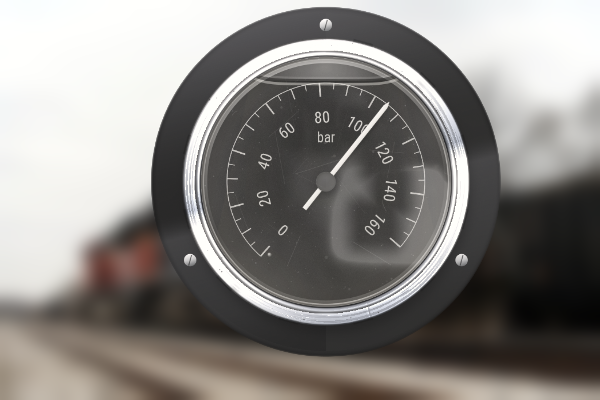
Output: 105 bar
